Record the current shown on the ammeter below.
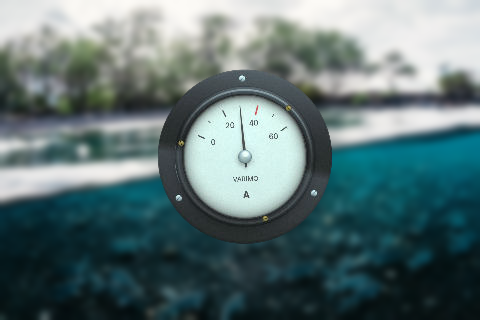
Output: 30 A
